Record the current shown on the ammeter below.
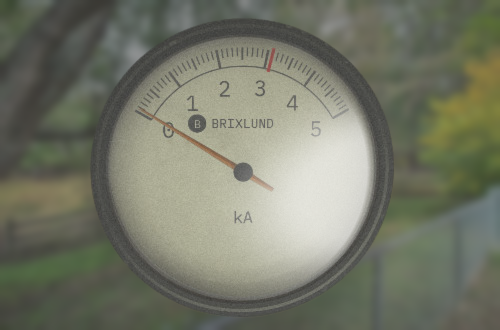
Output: 0.1 kA
